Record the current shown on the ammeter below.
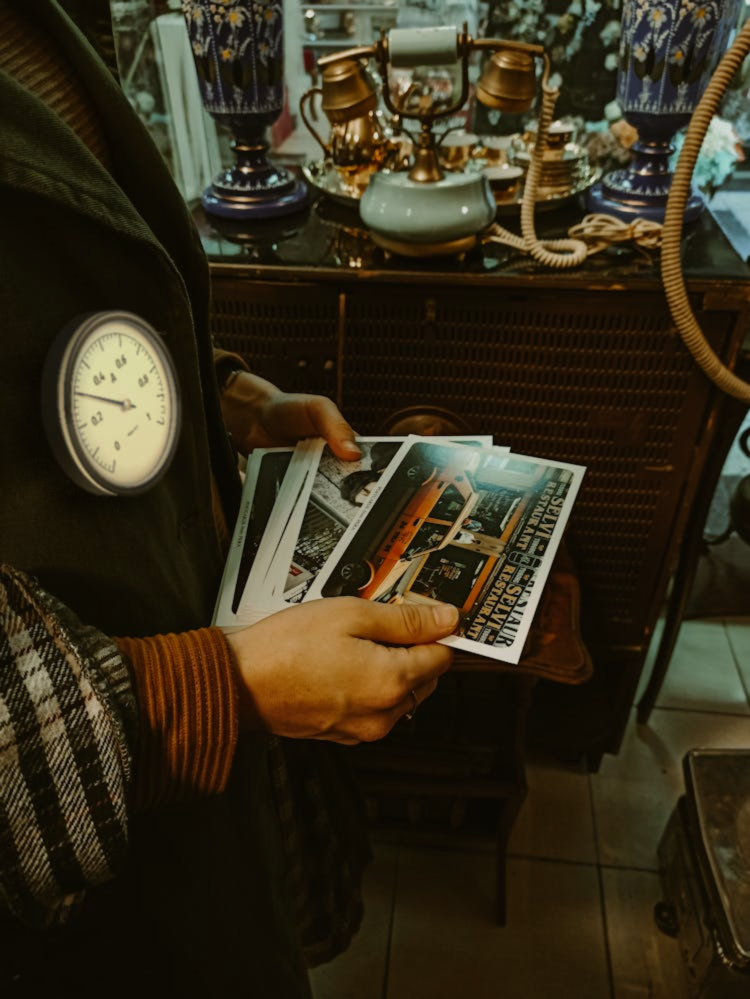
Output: 0.3 A
